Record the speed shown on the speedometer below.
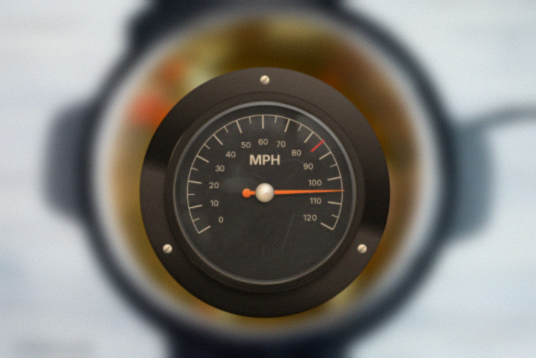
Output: 105 mph
